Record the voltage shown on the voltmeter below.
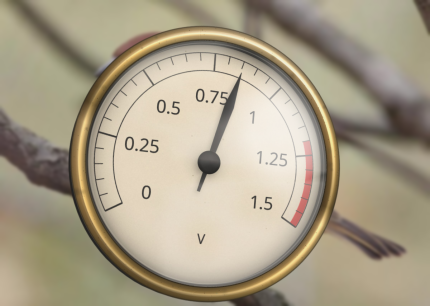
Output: 0.85 V
